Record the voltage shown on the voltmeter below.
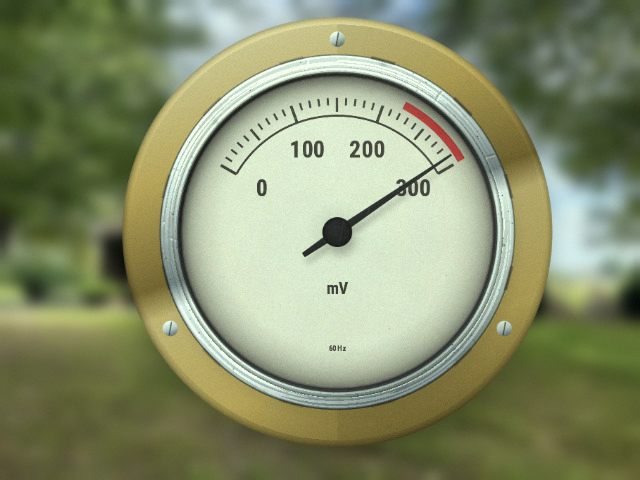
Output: 290 mV
